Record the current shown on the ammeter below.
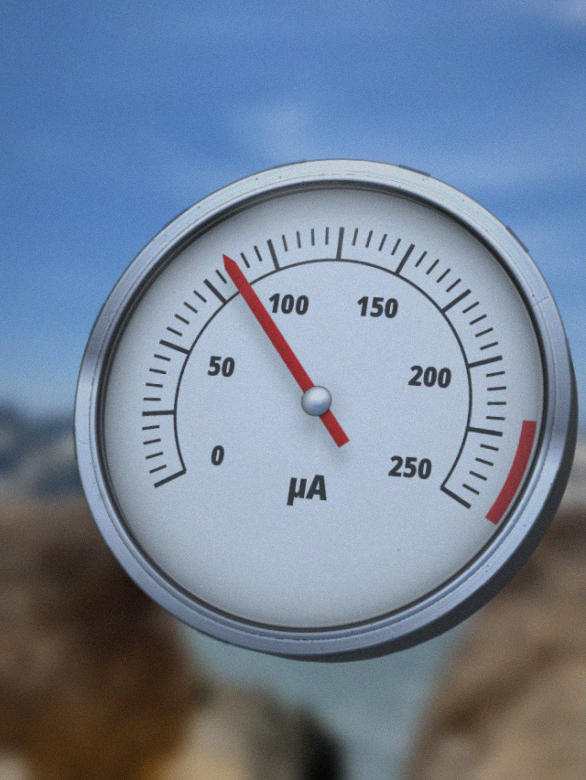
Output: 85 µA
